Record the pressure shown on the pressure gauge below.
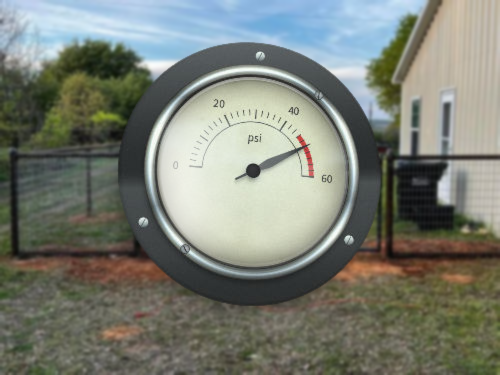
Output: 50 psi
